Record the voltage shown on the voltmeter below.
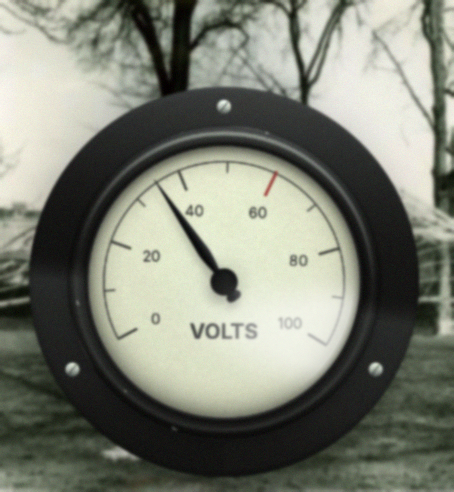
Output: 35 V
